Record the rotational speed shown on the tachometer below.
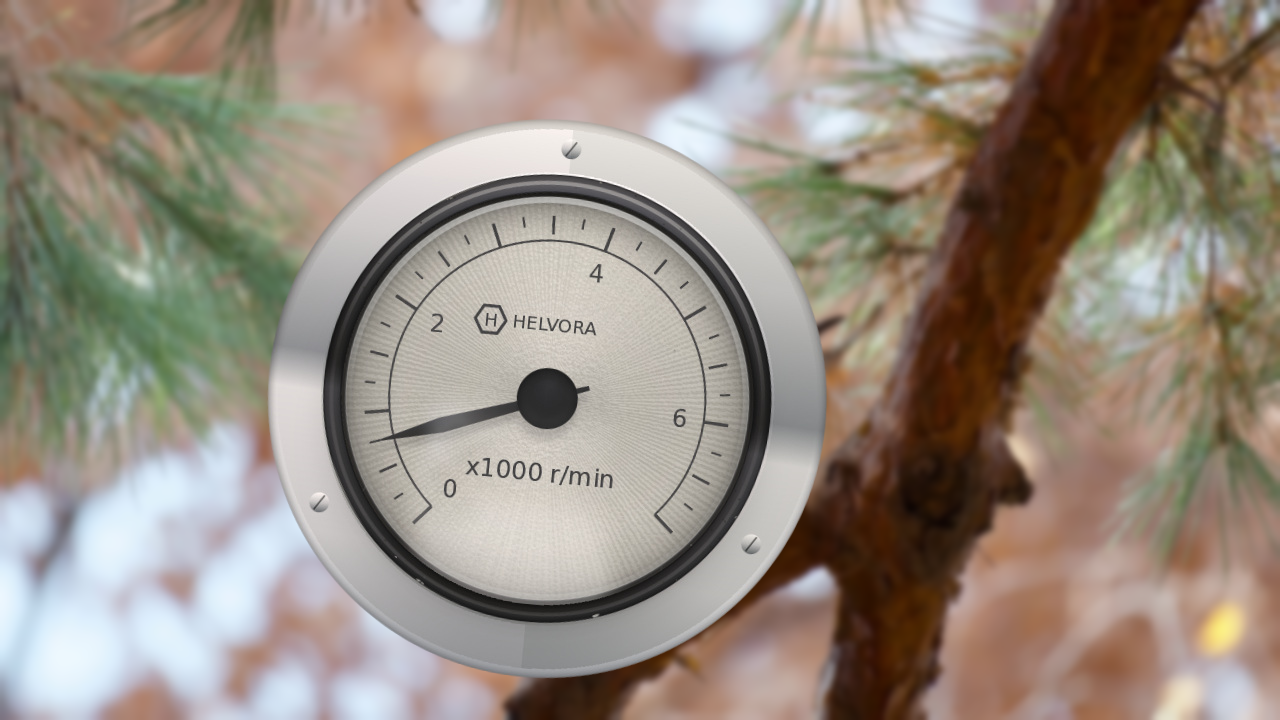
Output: 750 rpm
